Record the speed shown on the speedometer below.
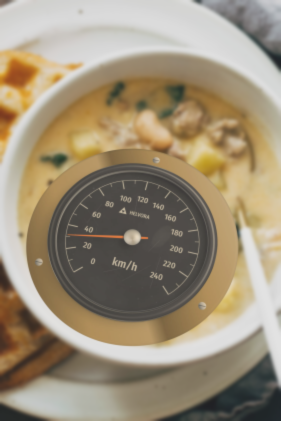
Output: 30 km/h
